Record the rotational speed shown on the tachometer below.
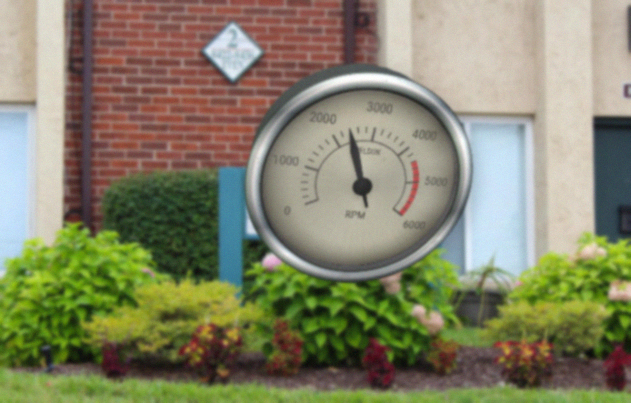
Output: 2400 rpm
